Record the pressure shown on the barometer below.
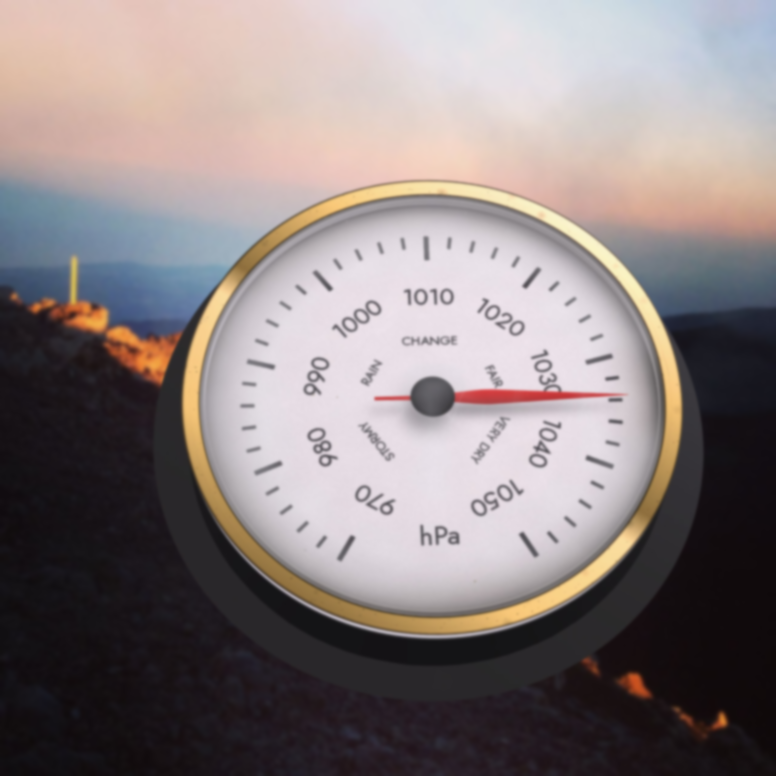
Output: 1034 hPa
